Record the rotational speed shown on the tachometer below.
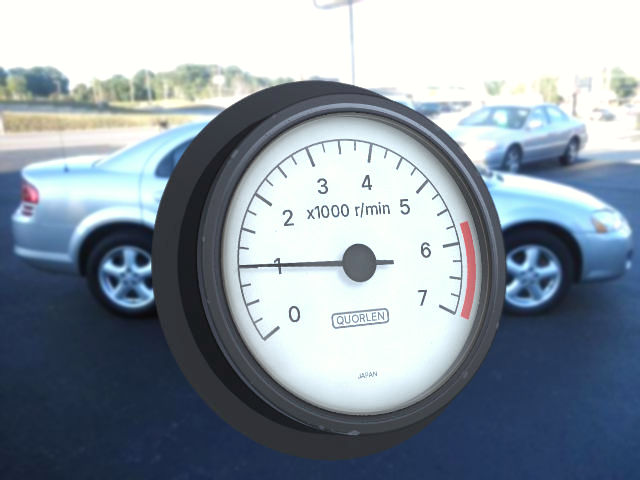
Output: 1000 rpm
